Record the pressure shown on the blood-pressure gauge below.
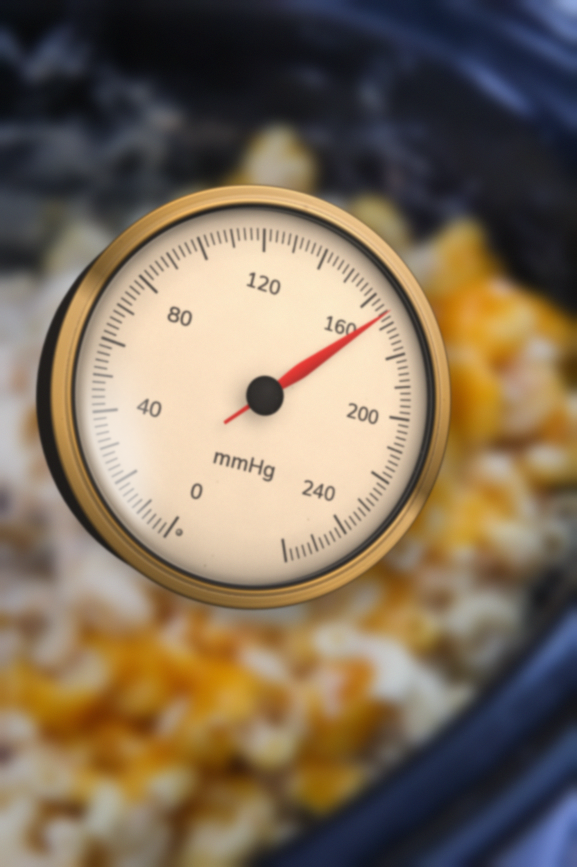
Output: 166 mmHg
